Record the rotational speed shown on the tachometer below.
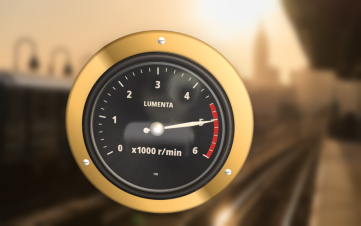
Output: 5000 rpm
